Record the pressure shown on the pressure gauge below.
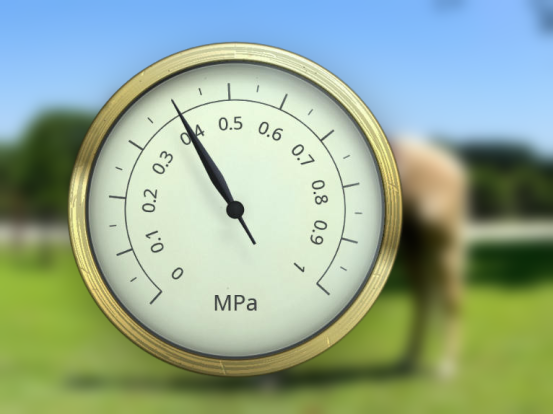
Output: 0.4 MPa
